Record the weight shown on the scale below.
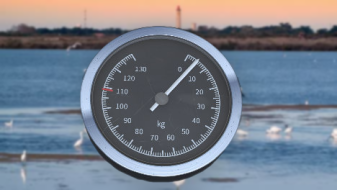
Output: 5 kg
